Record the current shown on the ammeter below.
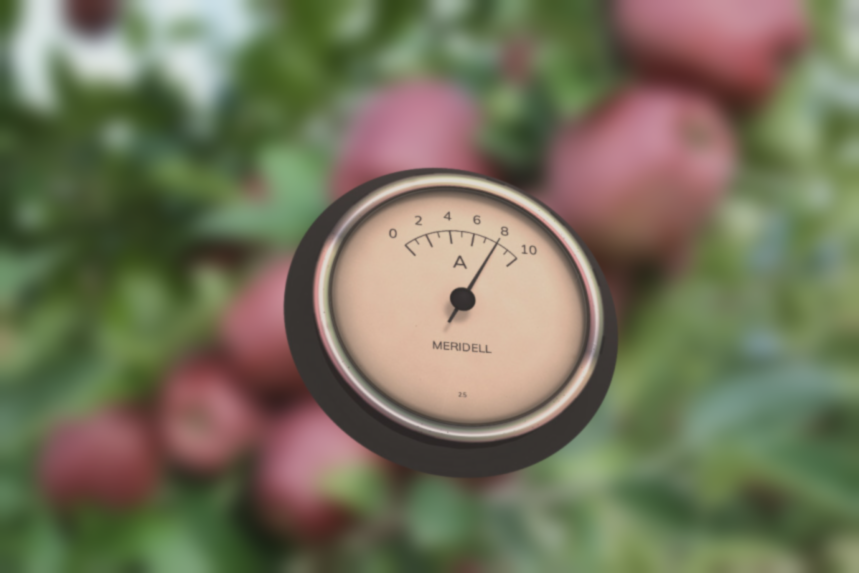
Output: 8 A
